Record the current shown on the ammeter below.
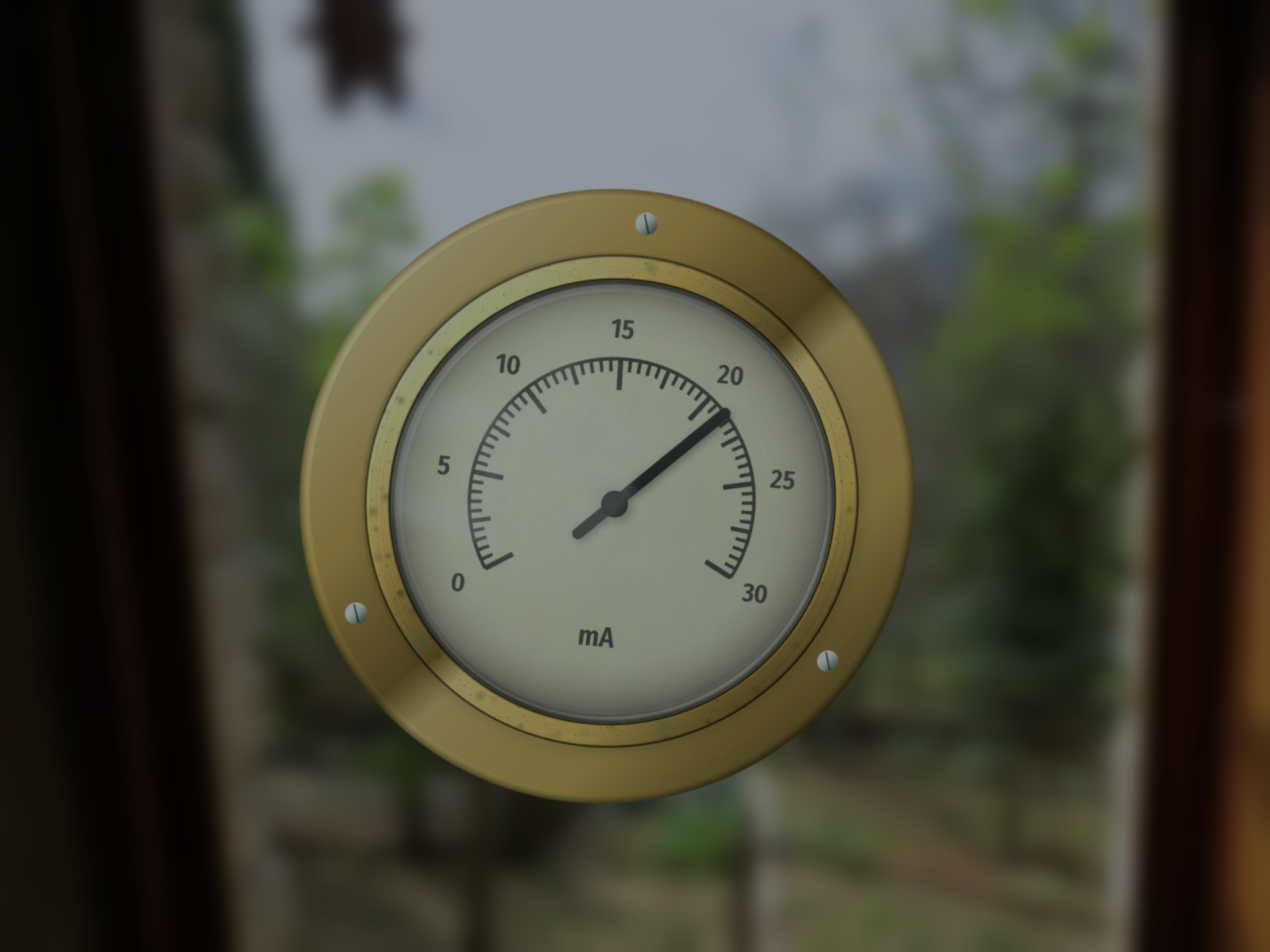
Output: 21 mA
